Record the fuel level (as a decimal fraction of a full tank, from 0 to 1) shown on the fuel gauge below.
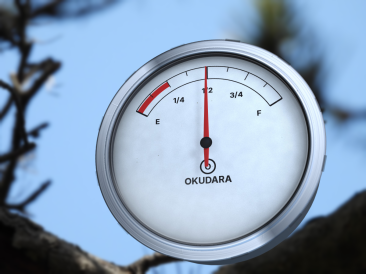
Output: 0.5
